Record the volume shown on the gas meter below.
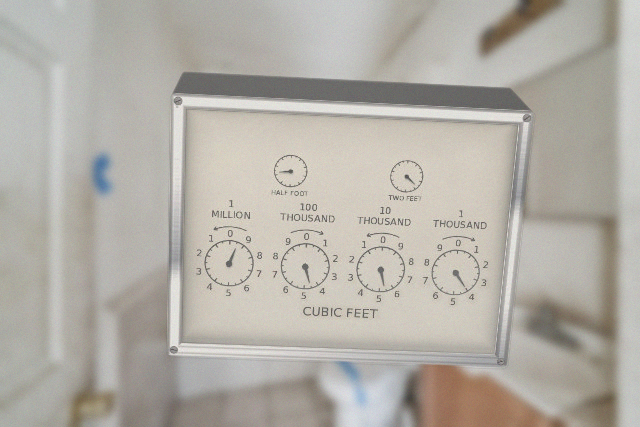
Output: 945400 ft³
